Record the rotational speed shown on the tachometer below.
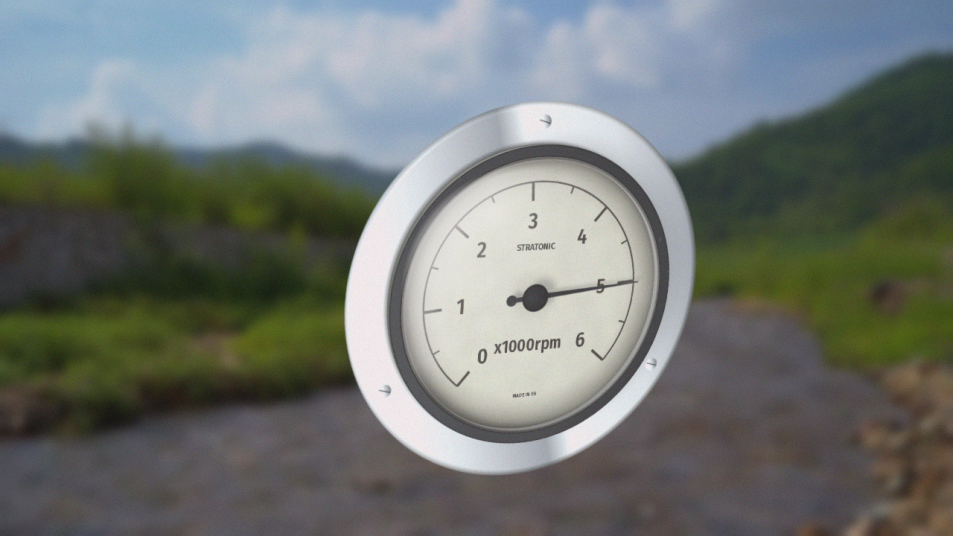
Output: 5000 rpm
